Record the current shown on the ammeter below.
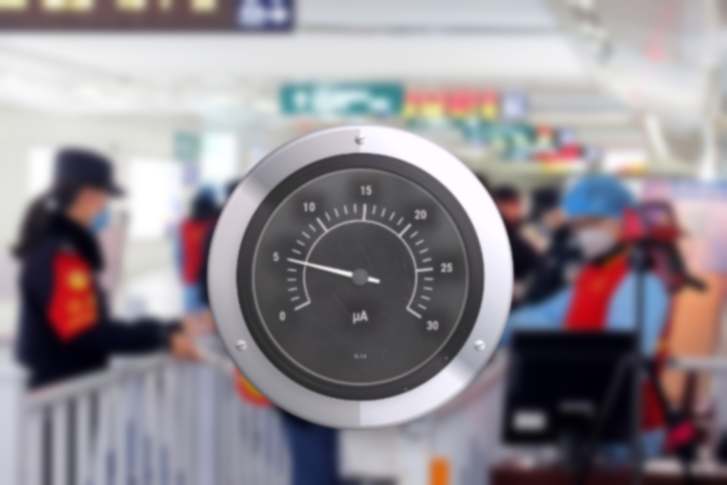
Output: 5 µA
